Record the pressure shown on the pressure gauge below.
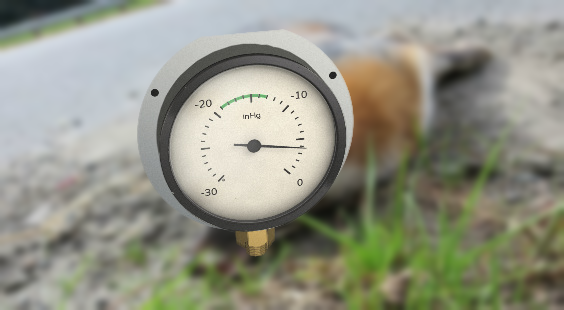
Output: -4 inHg
